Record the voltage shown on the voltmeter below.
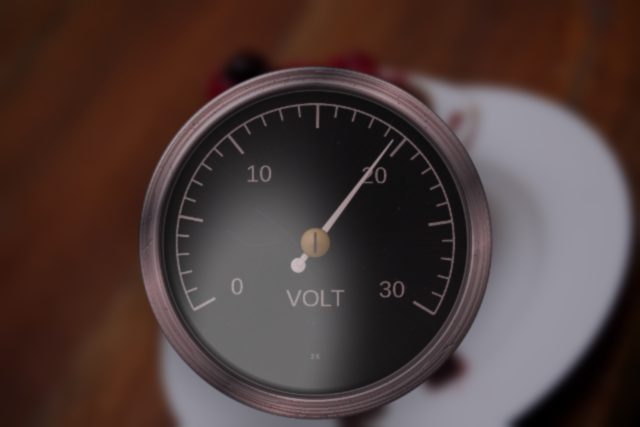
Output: 19.5 V
